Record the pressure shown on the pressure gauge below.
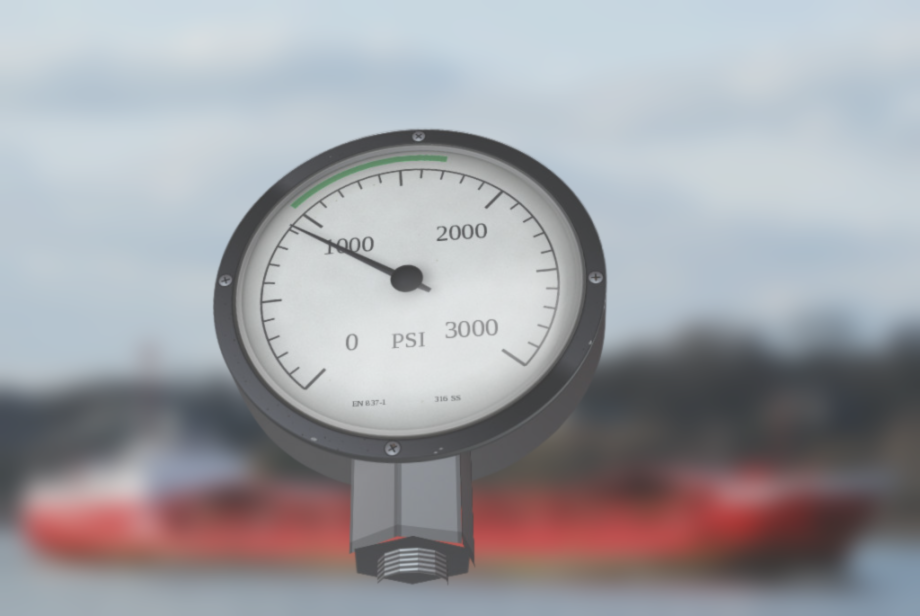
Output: 900 psi
